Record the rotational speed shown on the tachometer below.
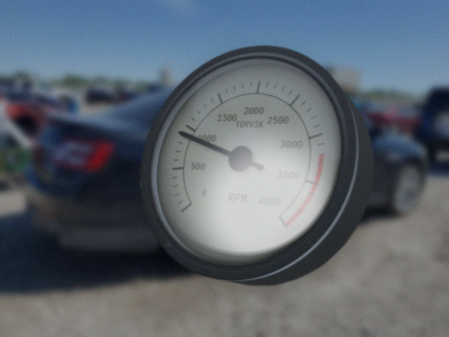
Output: 900 rpm
